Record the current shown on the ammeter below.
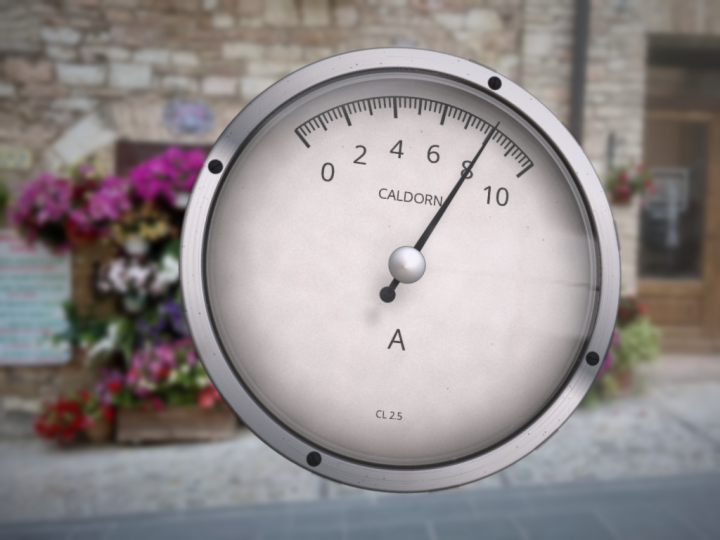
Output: 8 A
